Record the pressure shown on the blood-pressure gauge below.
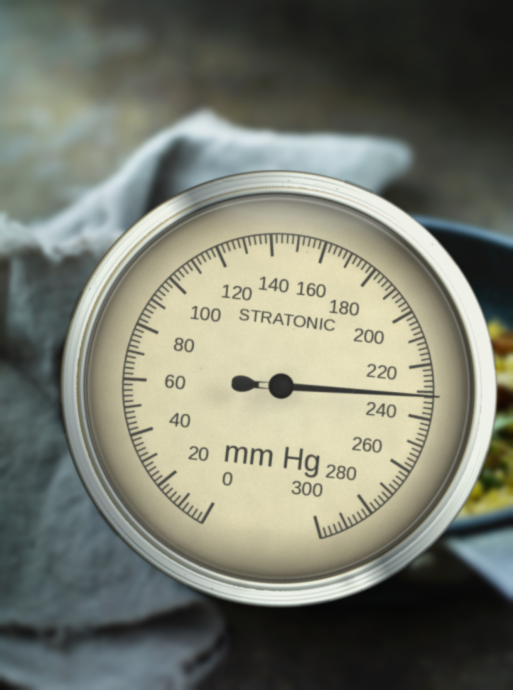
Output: 232 mmHg
